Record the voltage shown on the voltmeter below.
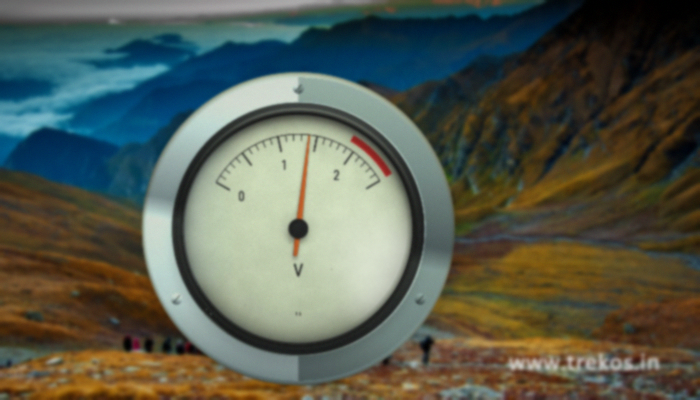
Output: 1.4 V
